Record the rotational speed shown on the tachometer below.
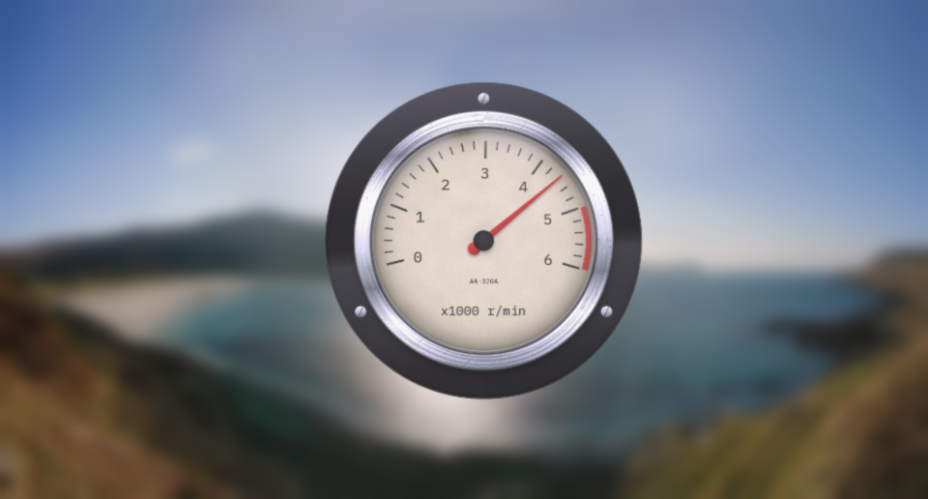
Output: 4400 rpm
